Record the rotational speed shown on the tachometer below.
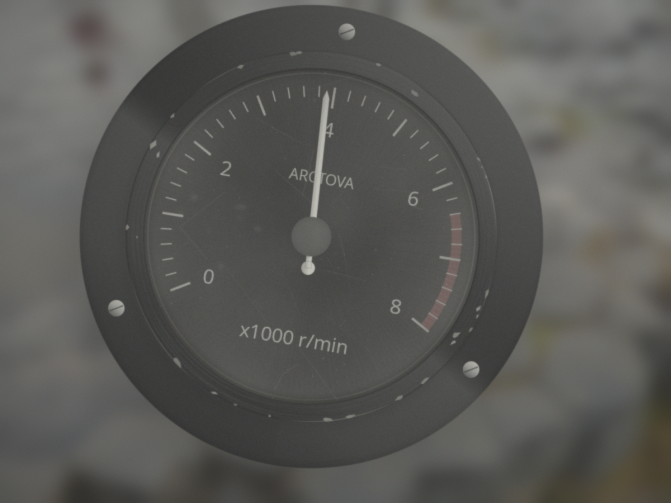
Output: 3900 rpm
